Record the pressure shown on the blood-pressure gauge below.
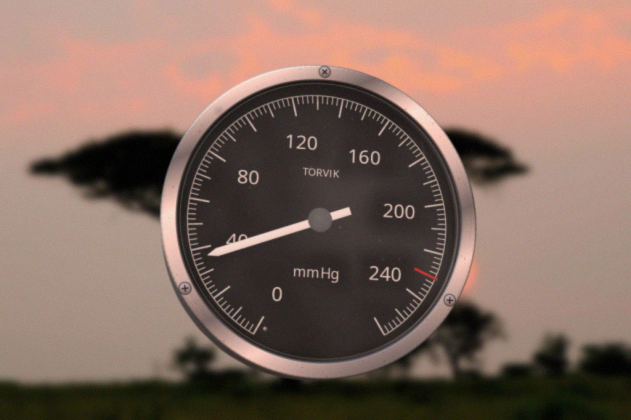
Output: 36 mmHg
